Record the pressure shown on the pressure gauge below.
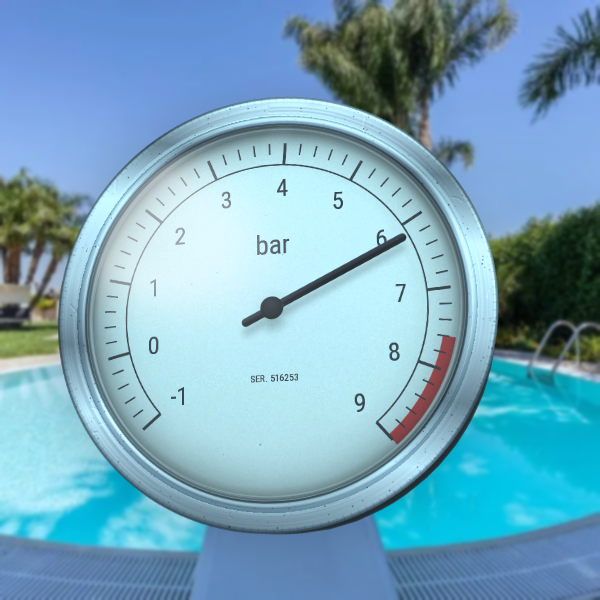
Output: 6.2 bar
